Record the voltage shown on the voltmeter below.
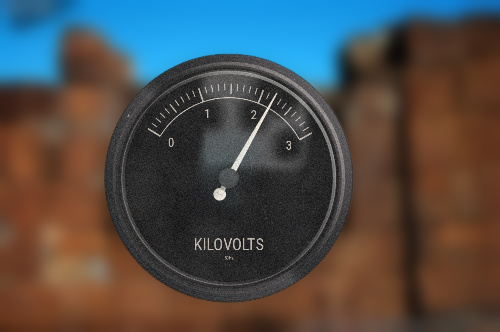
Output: 2.2 kV
